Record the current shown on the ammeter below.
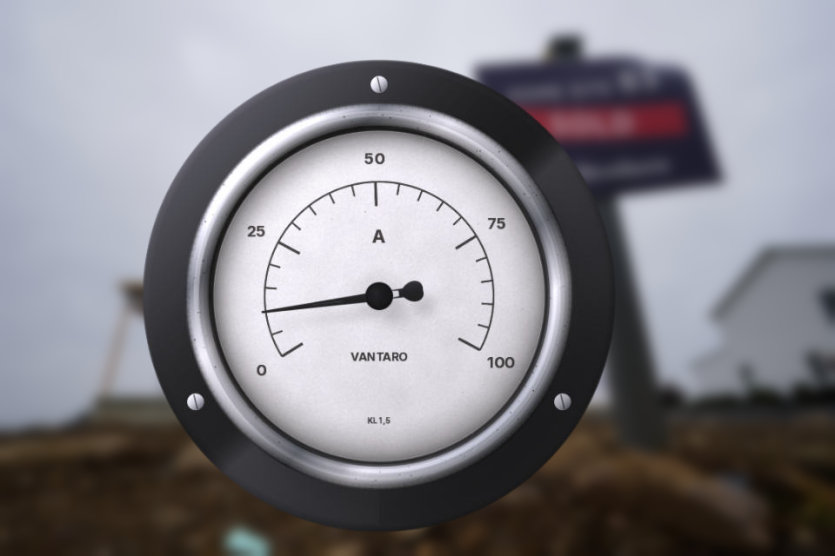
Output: 10 A
